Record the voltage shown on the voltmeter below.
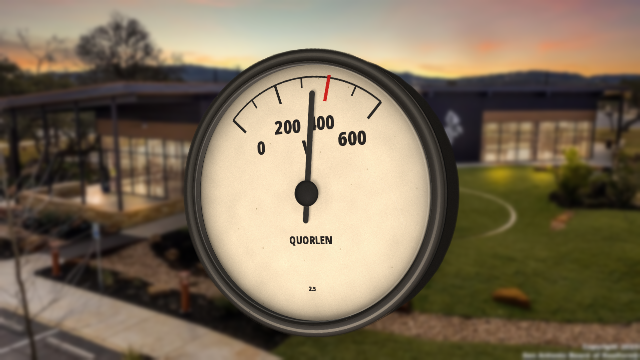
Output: 350 V
